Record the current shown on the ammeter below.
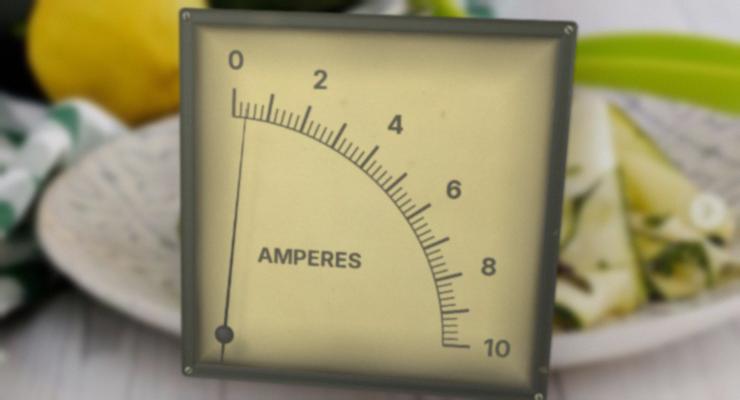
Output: 0.4 A
